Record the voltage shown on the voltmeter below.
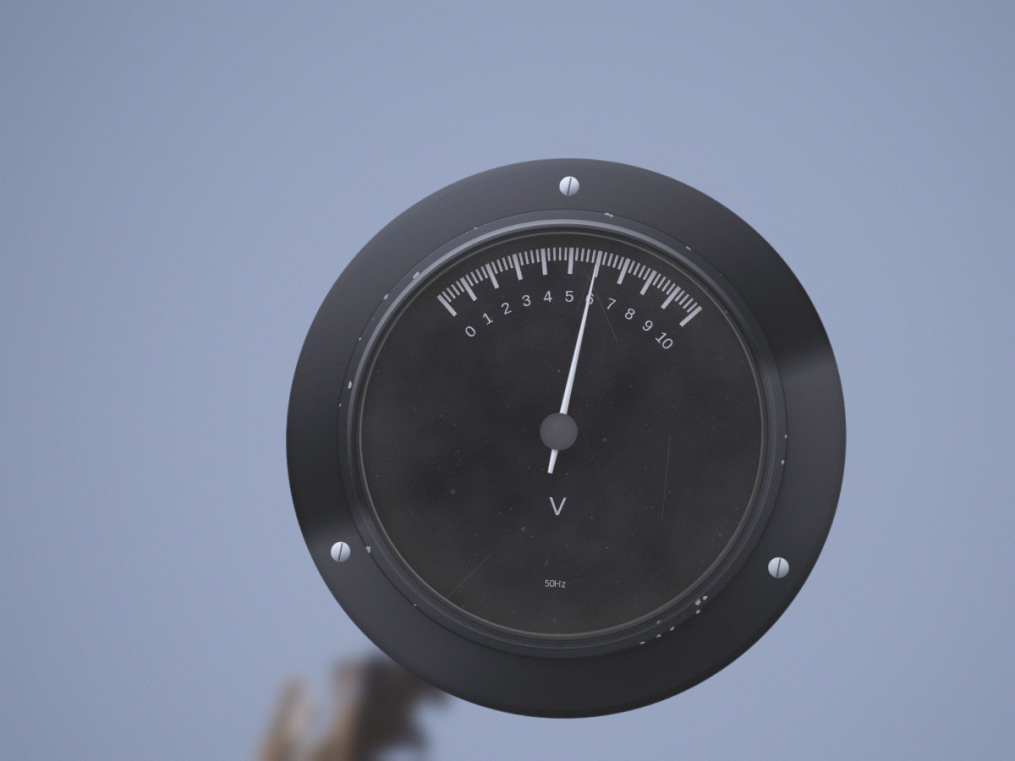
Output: 6 V
